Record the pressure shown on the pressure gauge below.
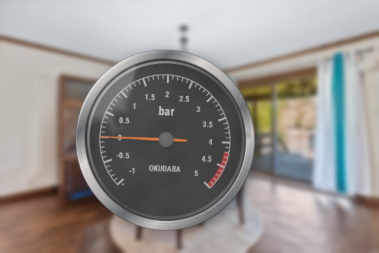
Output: 0 bar
